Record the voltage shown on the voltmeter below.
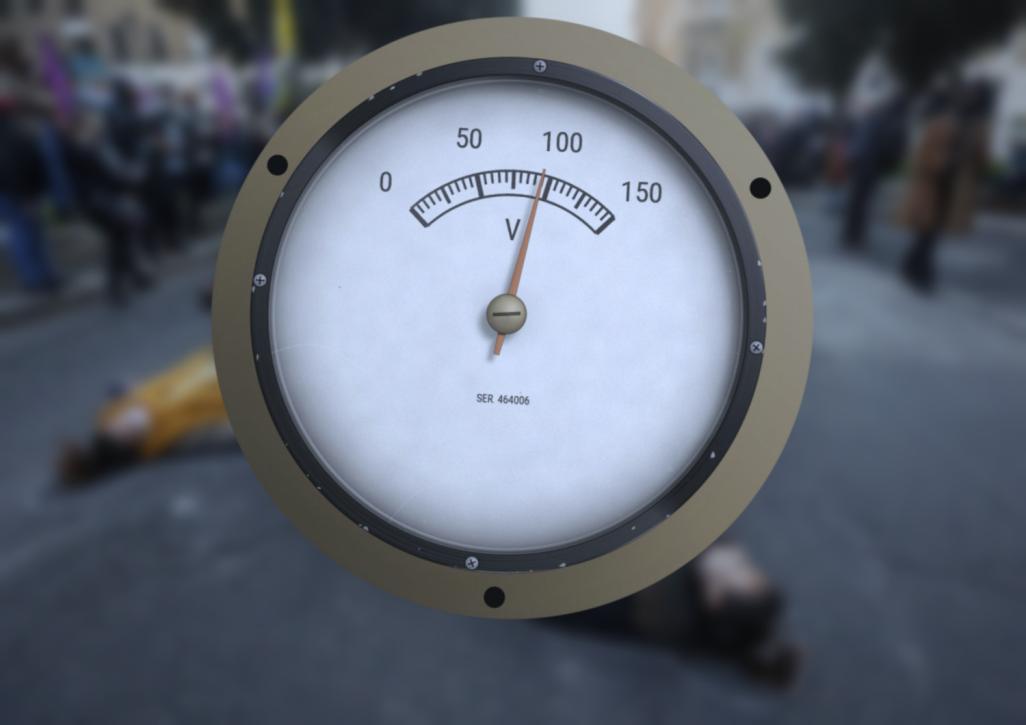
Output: 95 V
